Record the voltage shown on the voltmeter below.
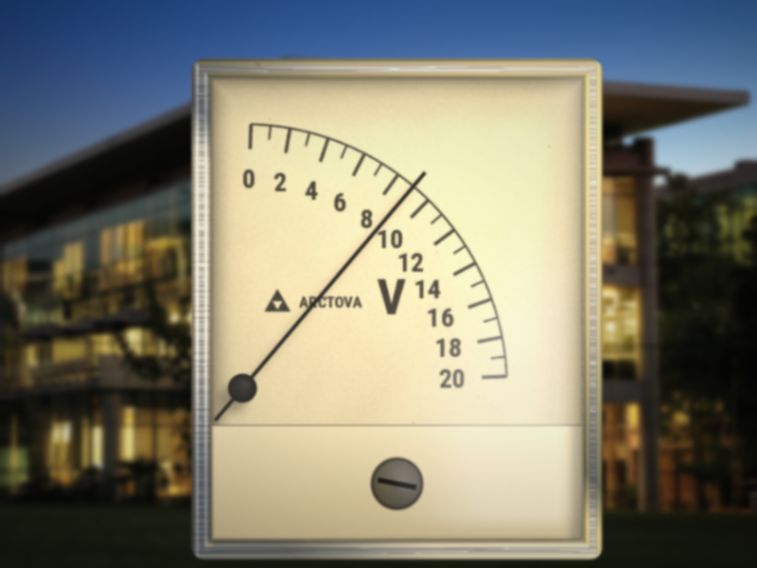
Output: 9 V
